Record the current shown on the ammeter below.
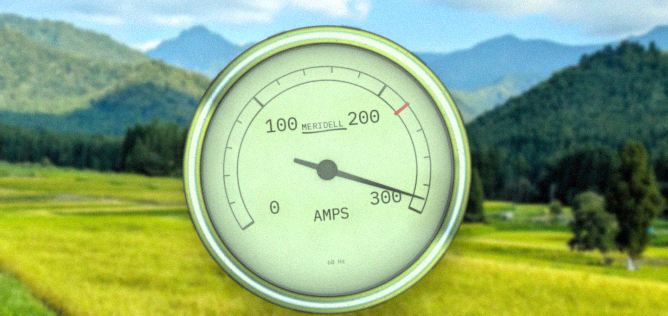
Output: 290 A
